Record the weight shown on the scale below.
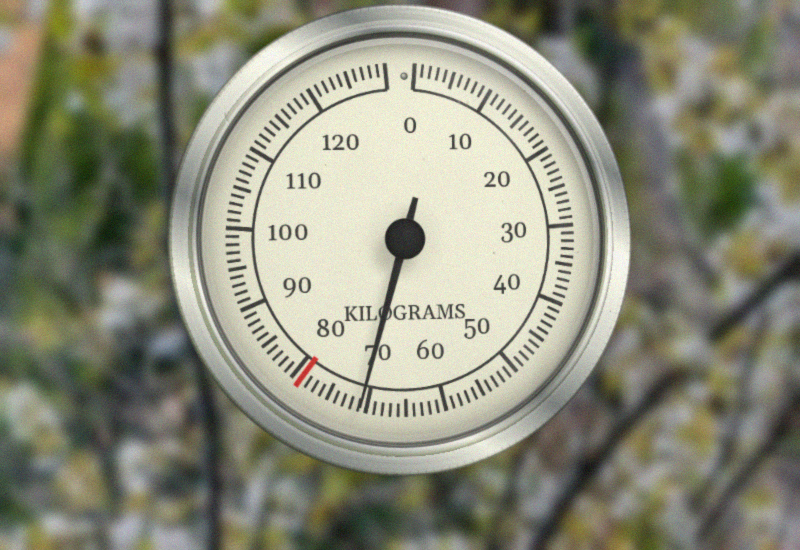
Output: 71 kg
